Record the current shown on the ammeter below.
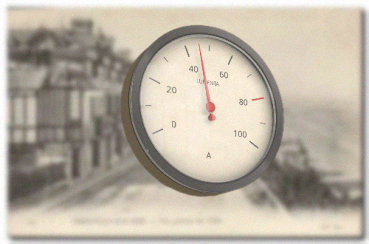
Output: 45 A
